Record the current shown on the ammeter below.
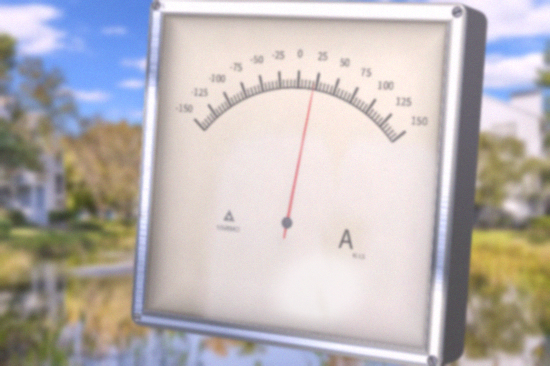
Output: 25 A
